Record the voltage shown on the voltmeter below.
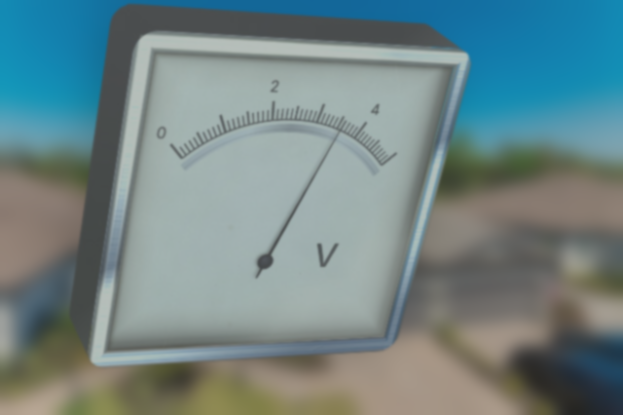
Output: 3.5 V
